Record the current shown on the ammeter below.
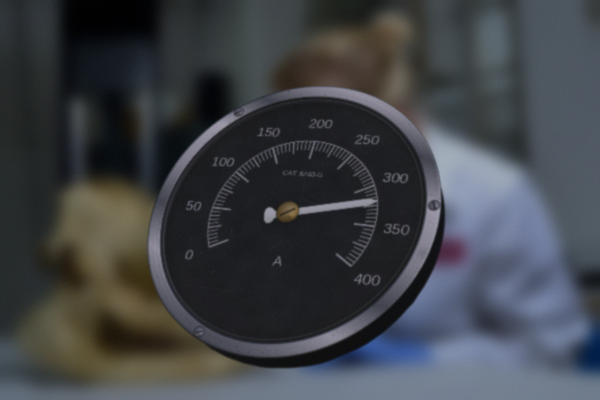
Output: 325 A
